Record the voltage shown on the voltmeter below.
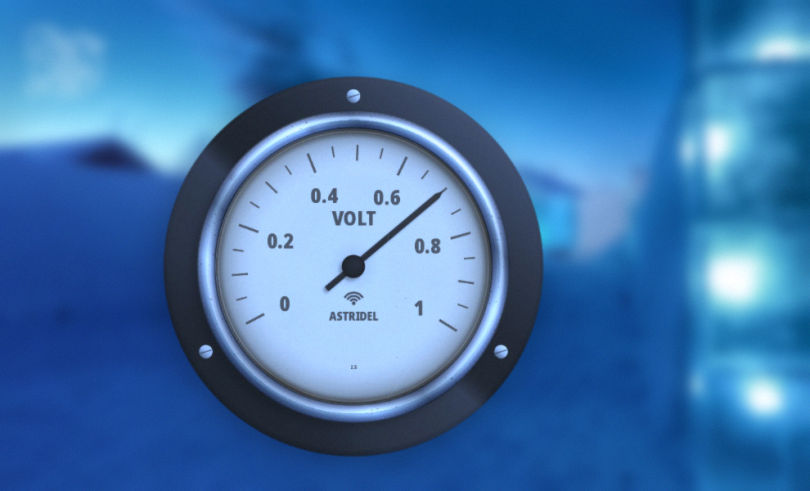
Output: 0.7 V
